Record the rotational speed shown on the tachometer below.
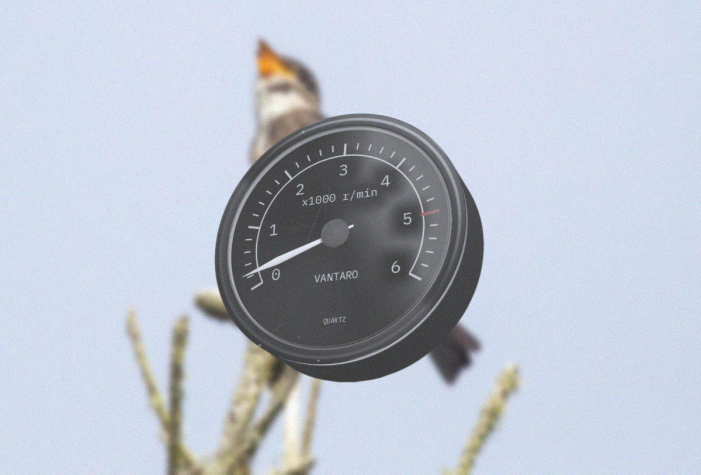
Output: 200 rpm
